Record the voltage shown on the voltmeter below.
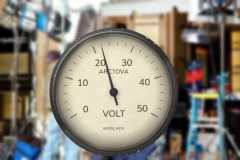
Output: 22 V
